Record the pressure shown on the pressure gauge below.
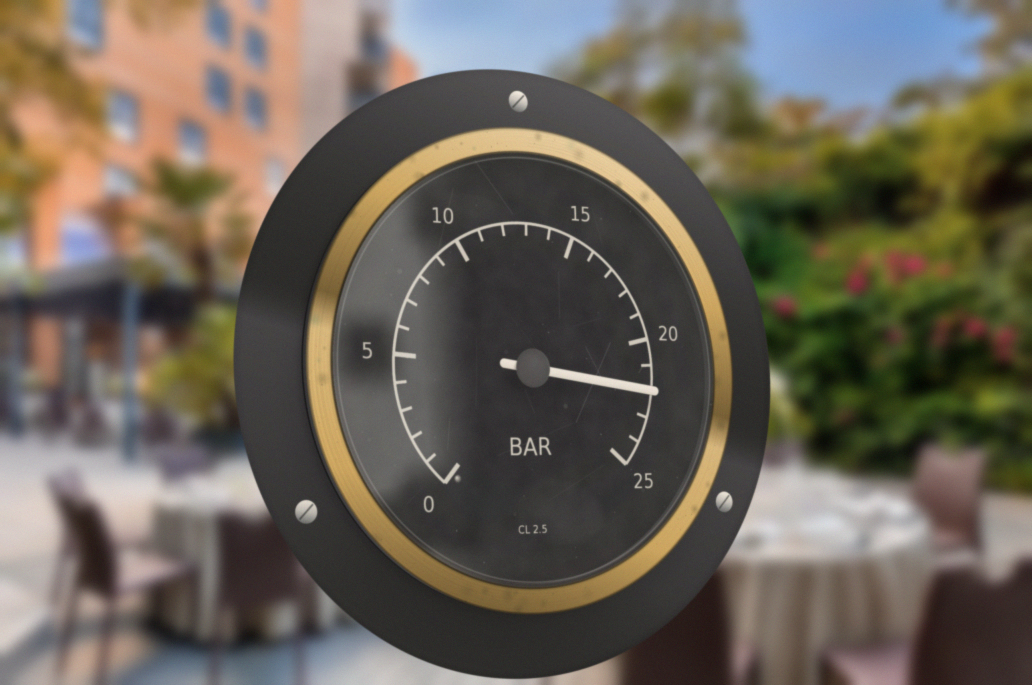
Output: 22 bar
